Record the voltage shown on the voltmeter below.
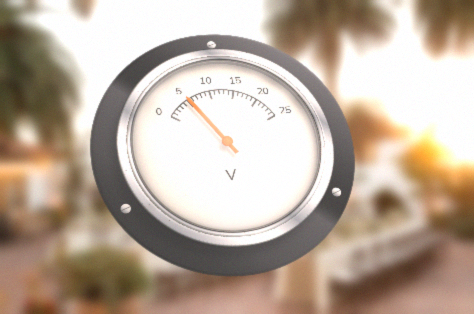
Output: 5 V
